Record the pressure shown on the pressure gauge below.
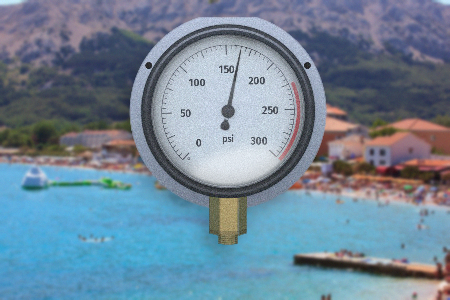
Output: 165 psi
